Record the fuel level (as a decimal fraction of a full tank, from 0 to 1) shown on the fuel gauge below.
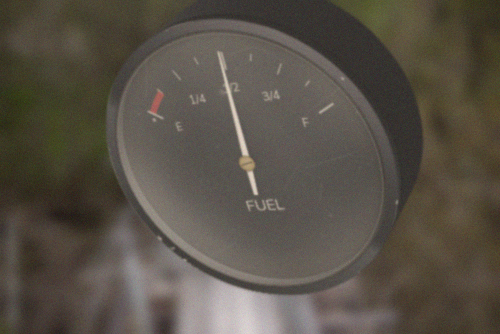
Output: 0.5
